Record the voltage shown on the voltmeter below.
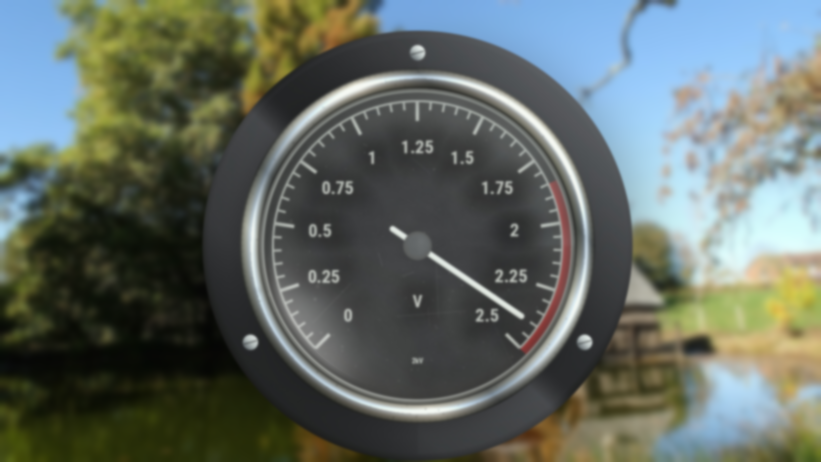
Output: 2.4 V
